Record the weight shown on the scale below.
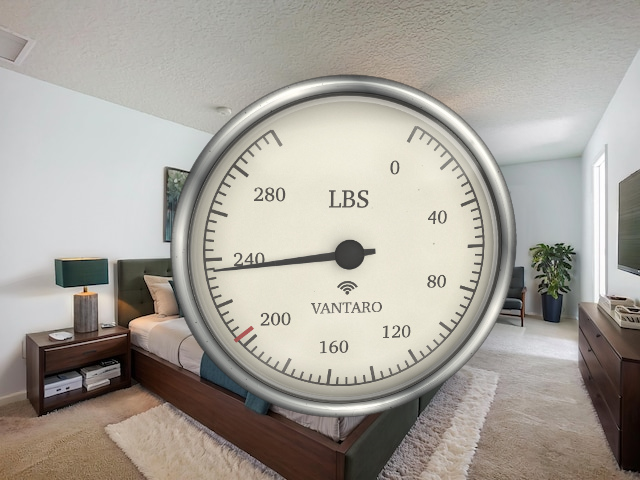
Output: 236 lb
